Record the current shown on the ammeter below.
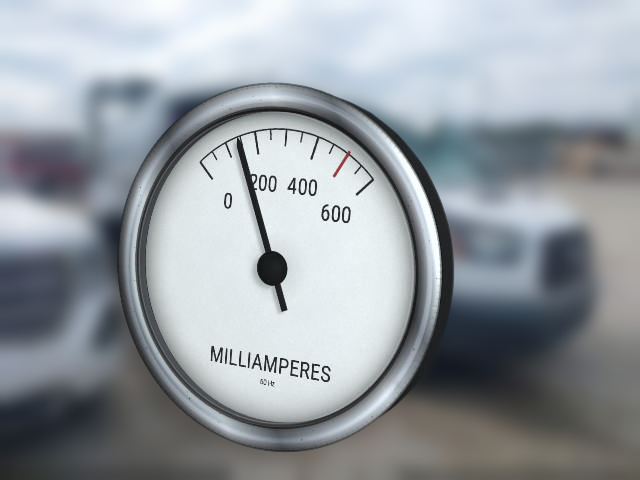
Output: 150 mA
